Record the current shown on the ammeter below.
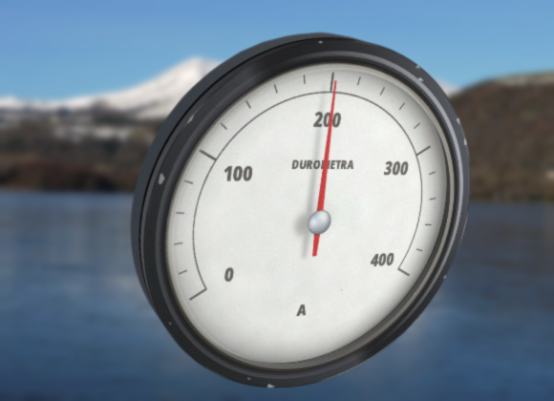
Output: 200 A
